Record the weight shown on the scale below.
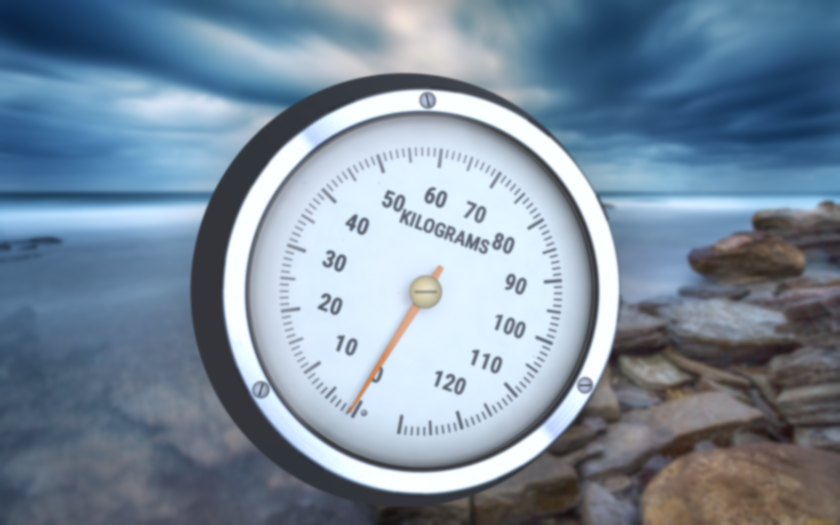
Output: 1 kg
